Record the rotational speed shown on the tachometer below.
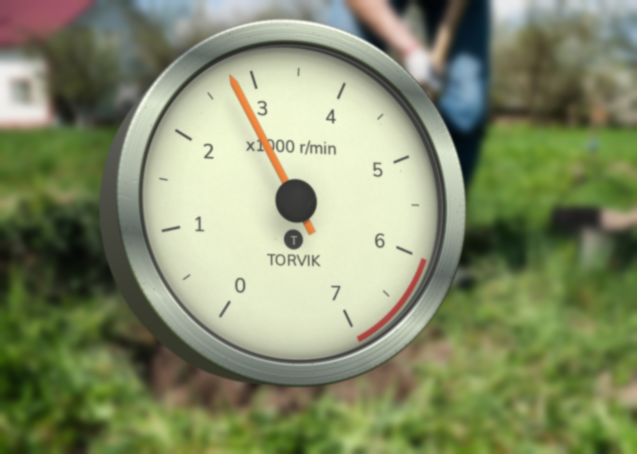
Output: 2750 rpm
